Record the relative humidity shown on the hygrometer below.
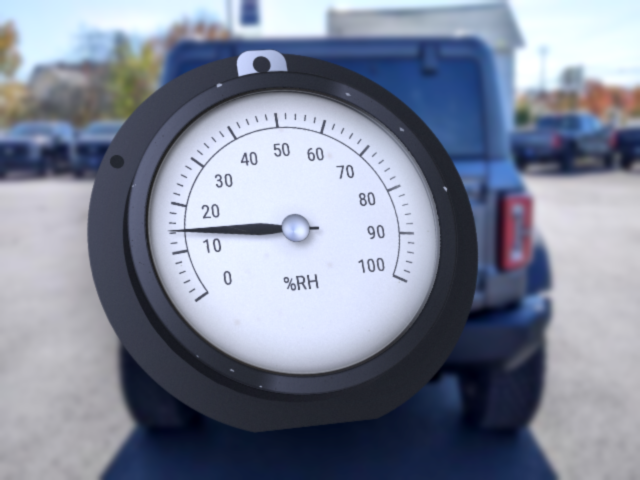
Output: 14 %
